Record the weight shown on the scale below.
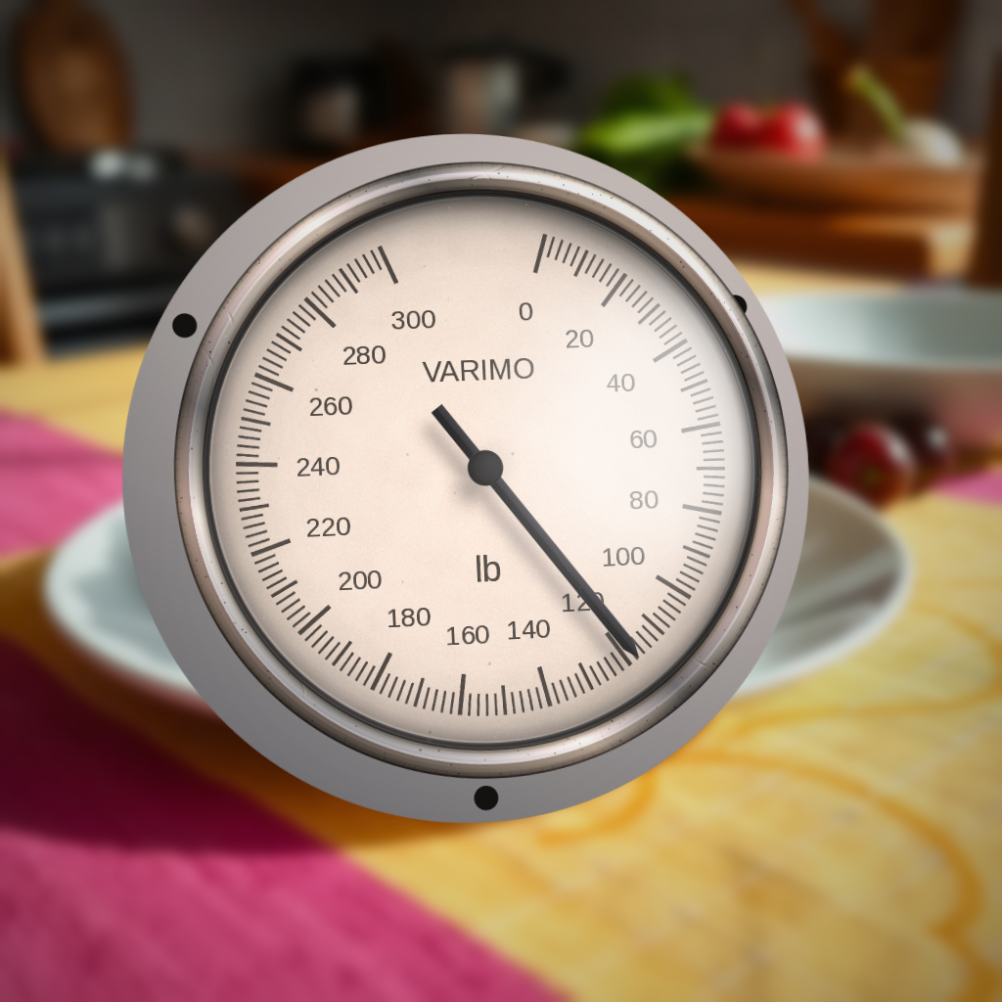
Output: 118 lb
